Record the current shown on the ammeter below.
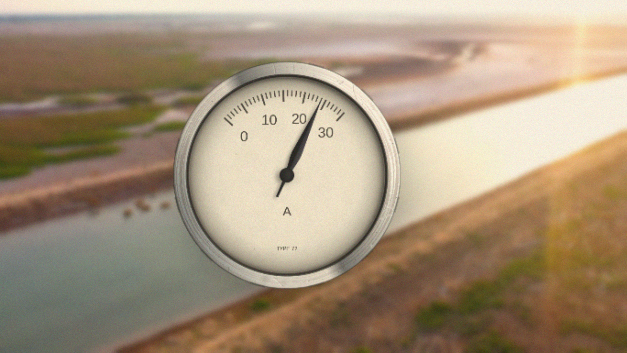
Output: 24 A
